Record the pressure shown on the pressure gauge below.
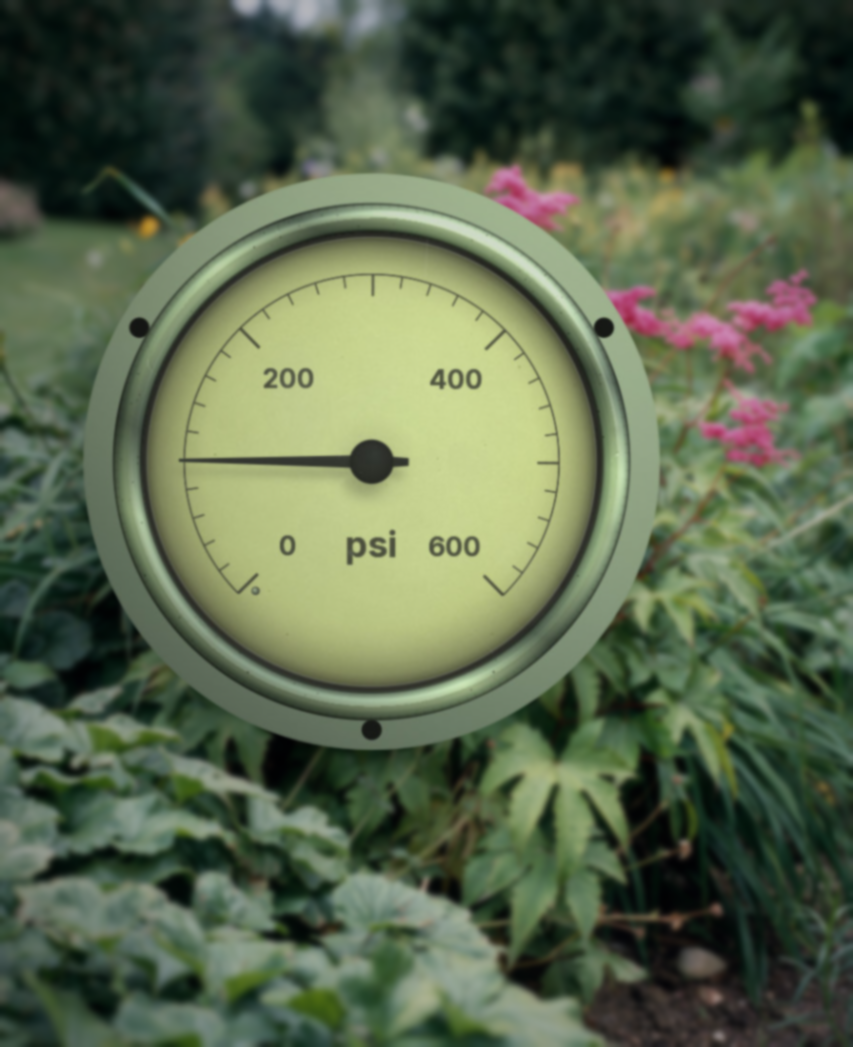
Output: 100 psi
